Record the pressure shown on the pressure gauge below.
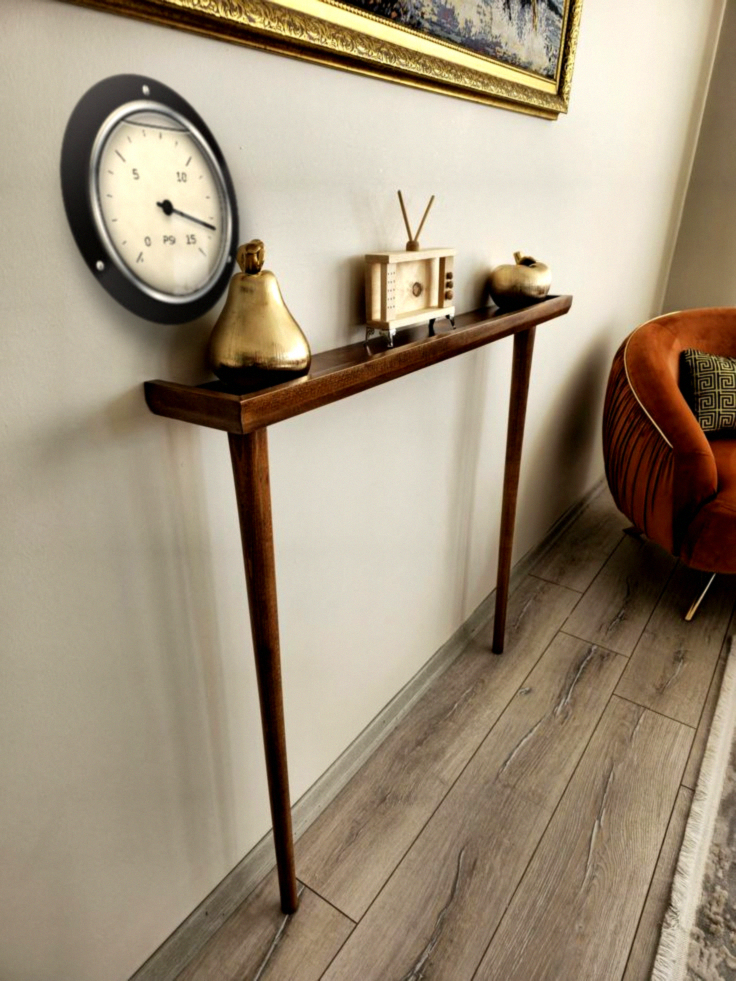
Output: 13.5 psi
